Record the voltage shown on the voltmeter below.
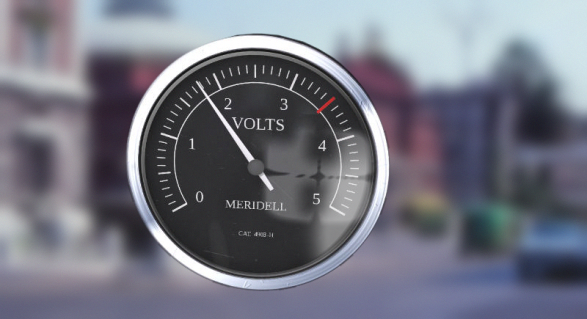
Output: 1.8 V
